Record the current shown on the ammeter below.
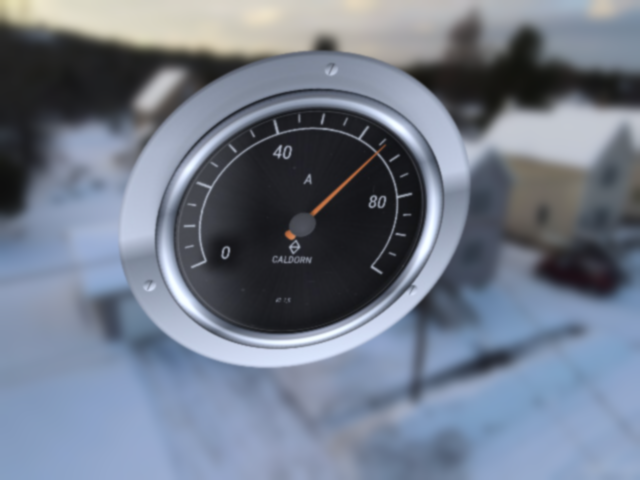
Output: 65 A
